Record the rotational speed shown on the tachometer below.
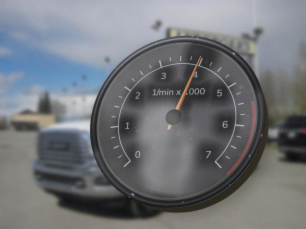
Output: 4000 rpm
